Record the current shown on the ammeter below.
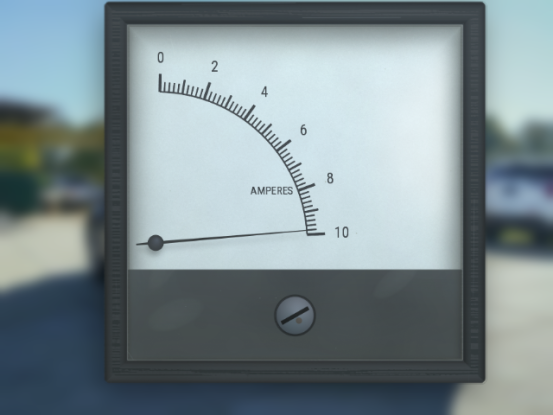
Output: 9.8 A
